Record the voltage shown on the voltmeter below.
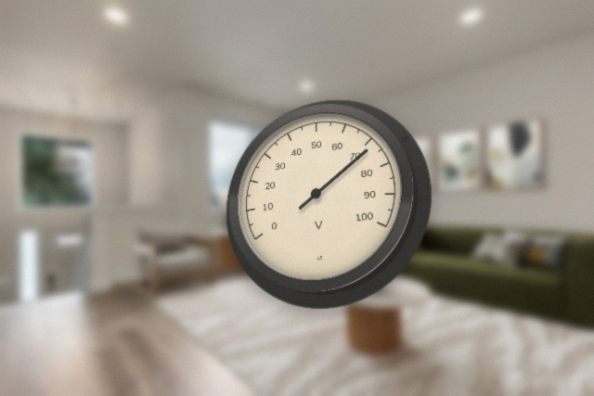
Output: 72.5 V
